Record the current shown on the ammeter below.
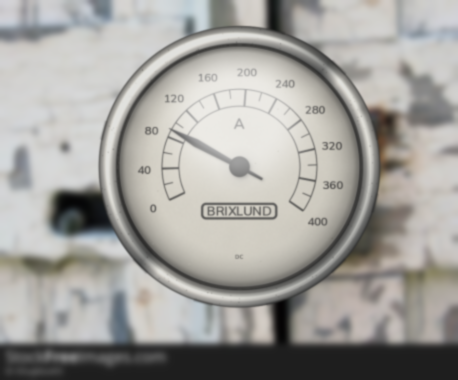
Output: 90 A
